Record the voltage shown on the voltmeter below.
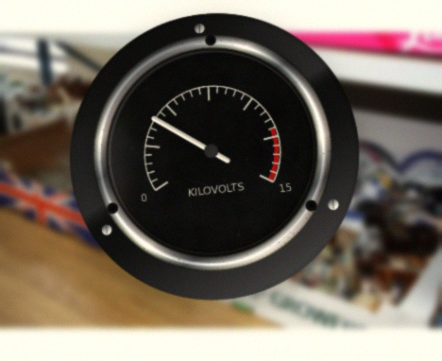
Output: 4 kV
